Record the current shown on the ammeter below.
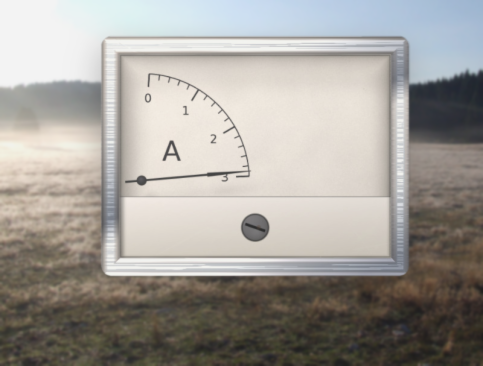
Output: 2.9 A
